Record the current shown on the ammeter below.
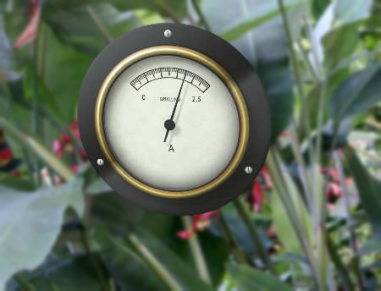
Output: 1.75 A
